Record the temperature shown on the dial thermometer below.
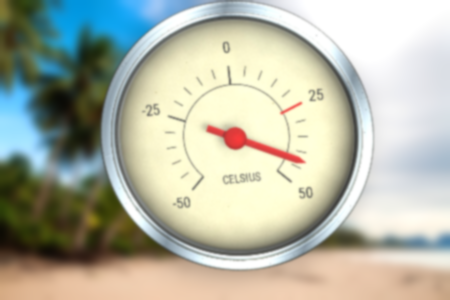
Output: 42.5 °C
